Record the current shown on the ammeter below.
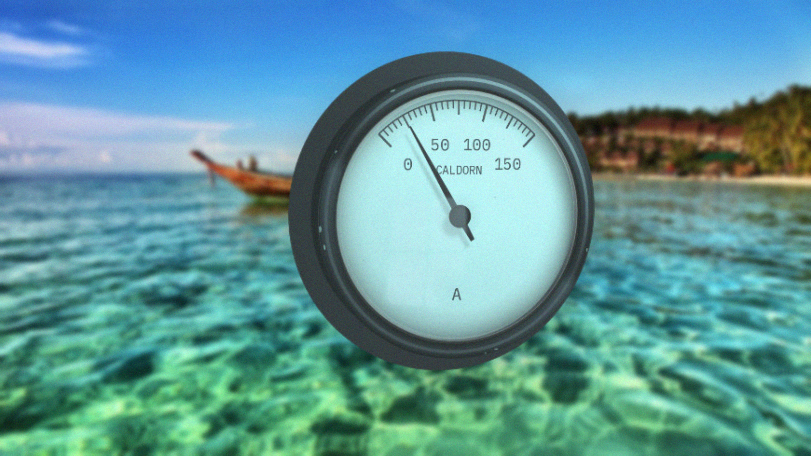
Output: 25 A
